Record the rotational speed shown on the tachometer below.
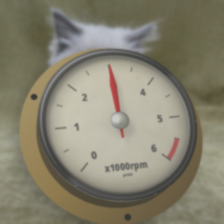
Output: 3000 rpm
